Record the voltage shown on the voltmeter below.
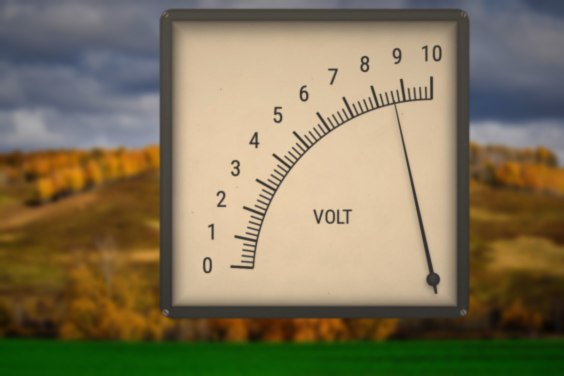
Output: 8.6 V
